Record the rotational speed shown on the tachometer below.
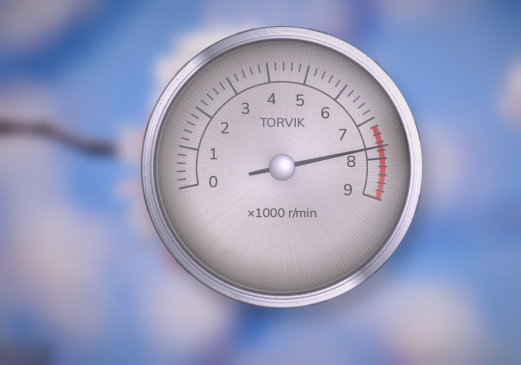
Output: 7700 rpm
